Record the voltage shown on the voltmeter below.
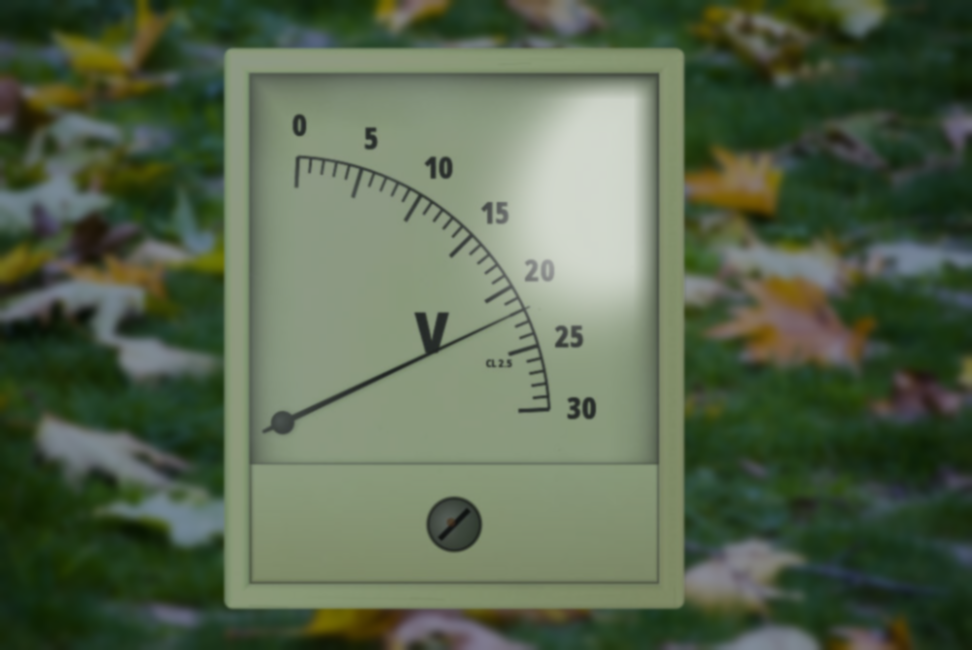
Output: 22 V
